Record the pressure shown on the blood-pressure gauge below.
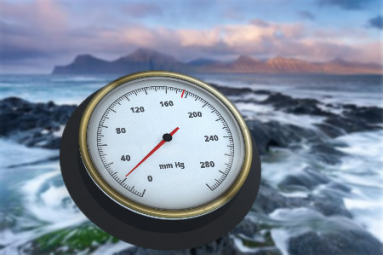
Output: 20 mmHg
